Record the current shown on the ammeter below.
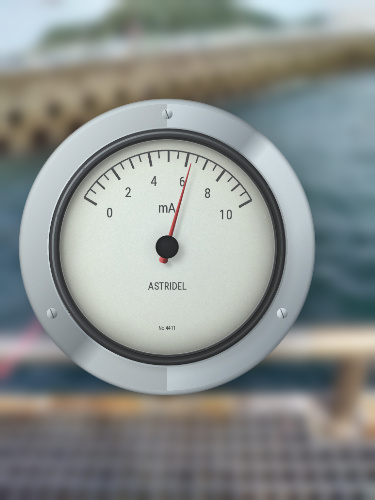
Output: 6.25 mA
